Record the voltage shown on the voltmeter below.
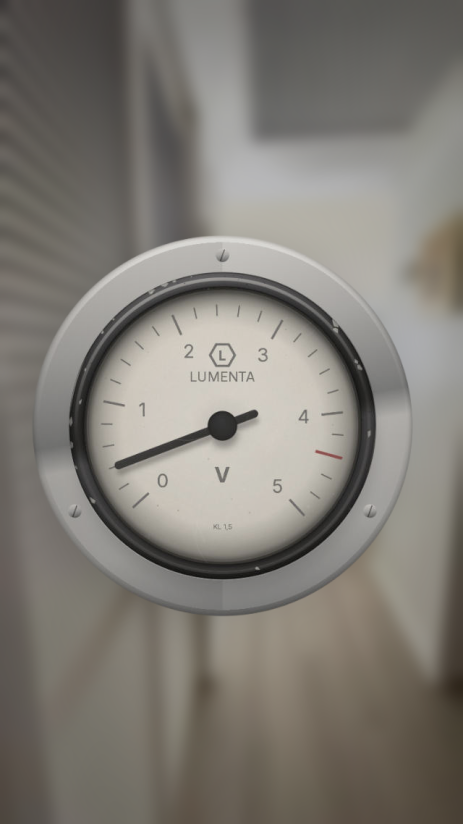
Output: 0.4 V
